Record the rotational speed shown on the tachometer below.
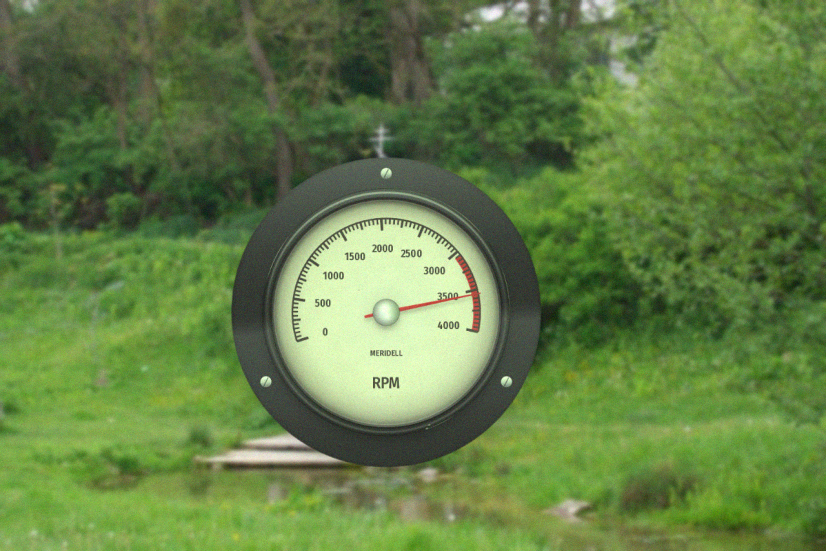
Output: 3550 rpm
